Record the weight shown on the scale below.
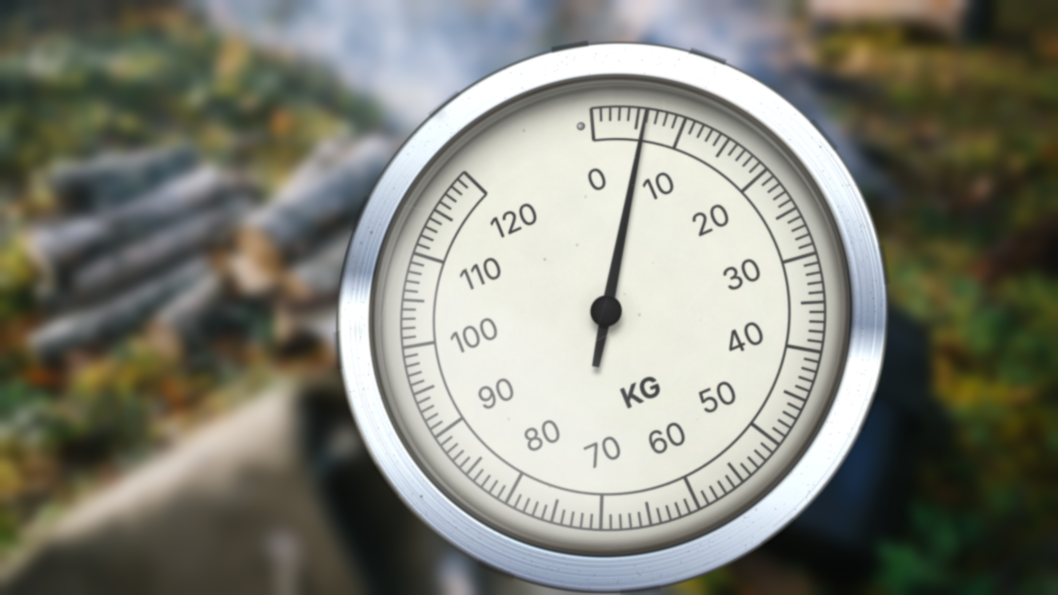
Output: 6 kg
